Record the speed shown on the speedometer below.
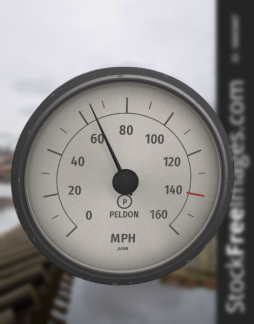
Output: 65 mph
